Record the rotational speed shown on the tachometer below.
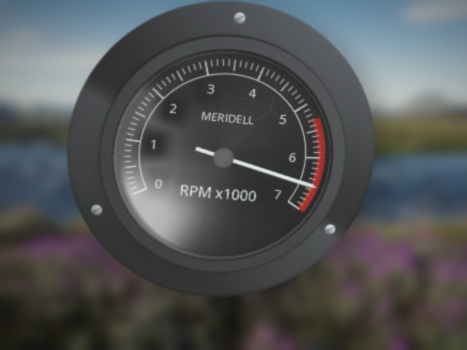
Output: 6500 rpm
